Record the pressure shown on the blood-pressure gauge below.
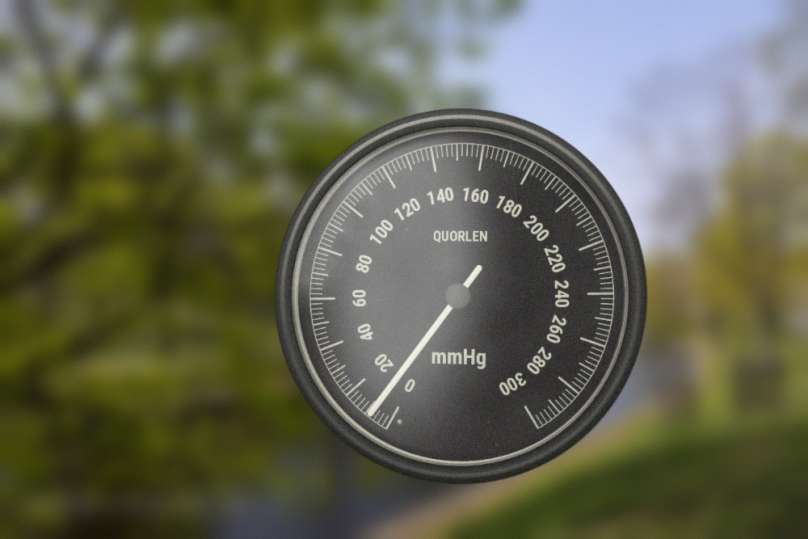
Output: 8 mmHg
